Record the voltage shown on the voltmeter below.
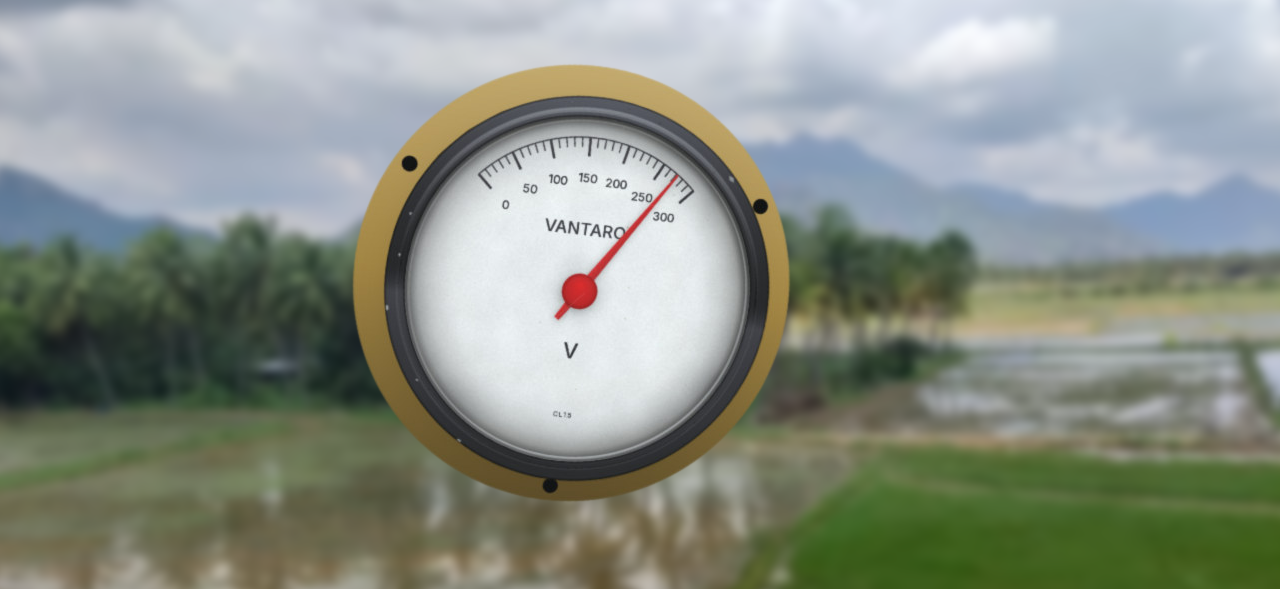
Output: 270 V
